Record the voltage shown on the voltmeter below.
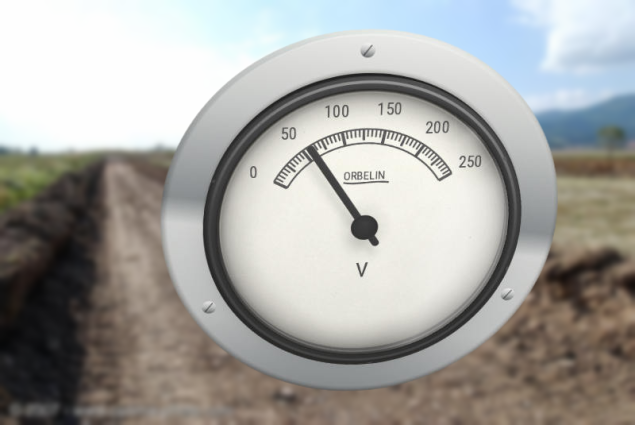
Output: 60 V
